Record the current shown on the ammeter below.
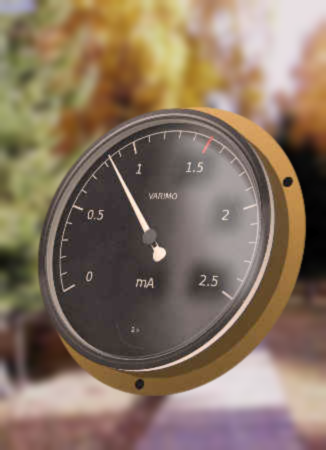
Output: 0.85 mA
